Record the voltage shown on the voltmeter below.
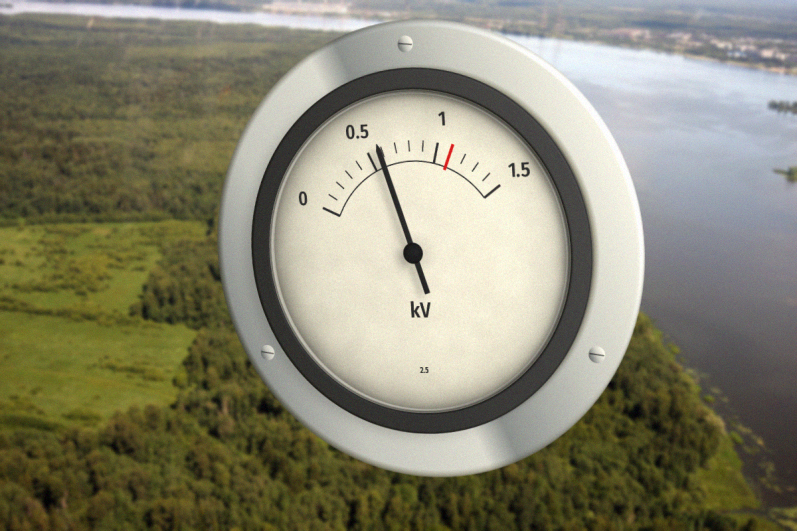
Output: 0.6 kV
